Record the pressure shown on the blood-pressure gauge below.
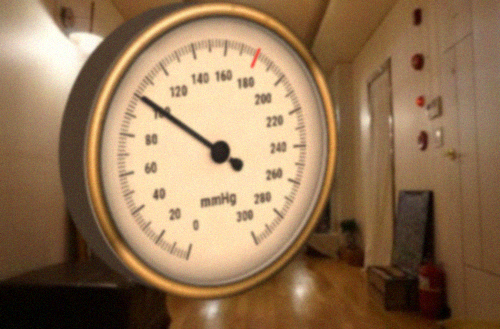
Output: 100 mmHg
